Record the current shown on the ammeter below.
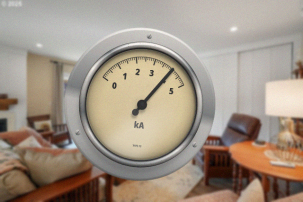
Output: 4 kA
